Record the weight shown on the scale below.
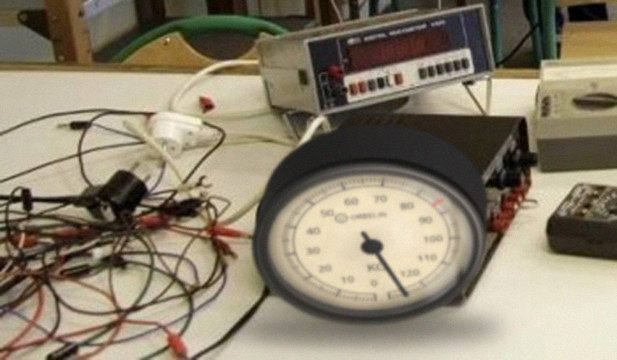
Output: 125 kg
